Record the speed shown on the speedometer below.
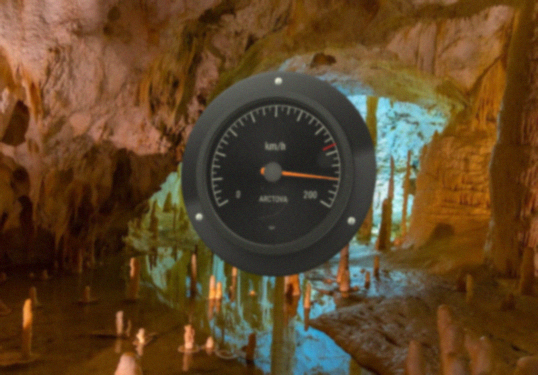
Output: 180 km/h
